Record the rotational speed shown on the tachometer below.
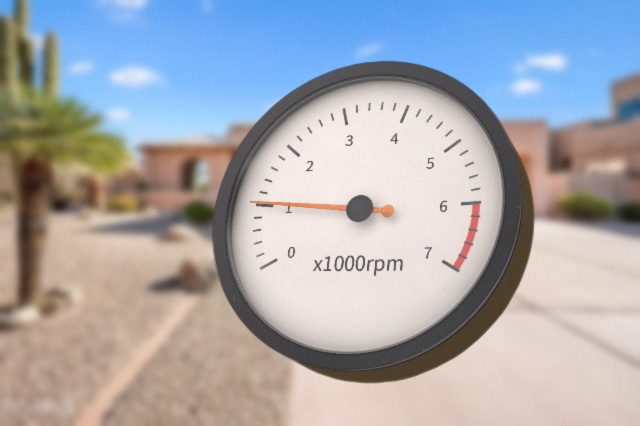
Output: 1000 rpm
